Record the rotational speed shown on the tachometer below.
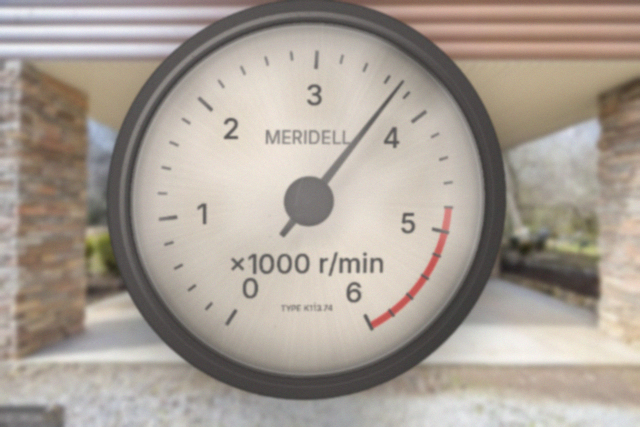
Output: 3700 rpm
